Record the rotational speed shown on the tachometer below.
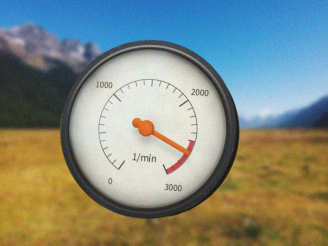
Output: 2650 rpm
